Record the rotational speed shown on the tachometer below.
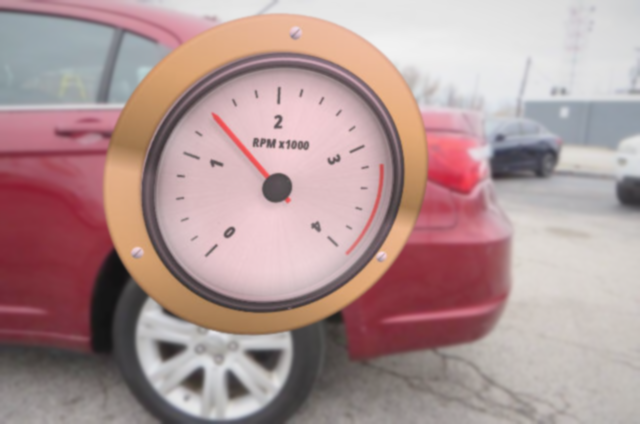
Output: 1400 rpm
